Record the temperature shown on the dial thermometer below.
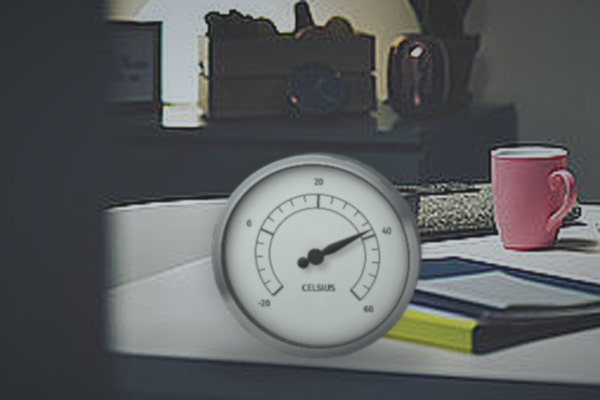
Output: 38 °C
